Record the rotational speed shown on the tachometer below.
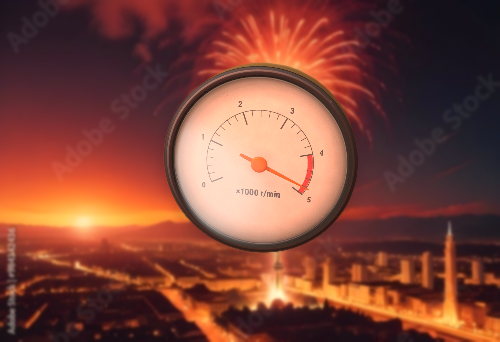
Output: 4800 rpm
